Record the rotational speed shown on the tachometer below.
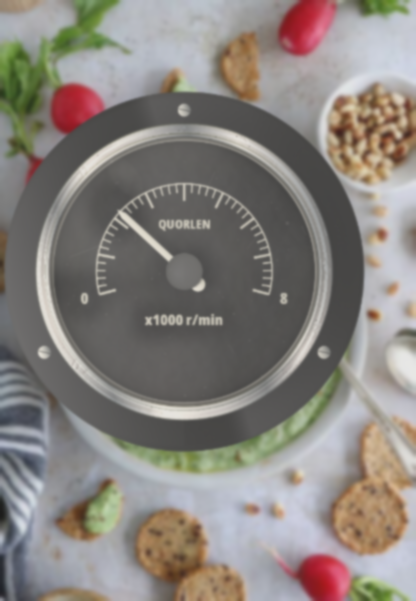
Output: 2200 rpm
